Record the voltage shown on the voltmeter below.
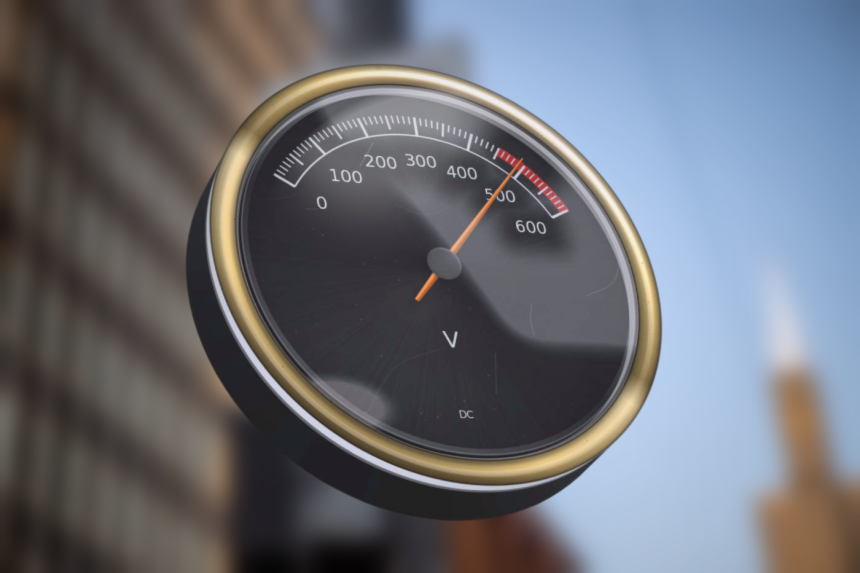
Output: 490 V
